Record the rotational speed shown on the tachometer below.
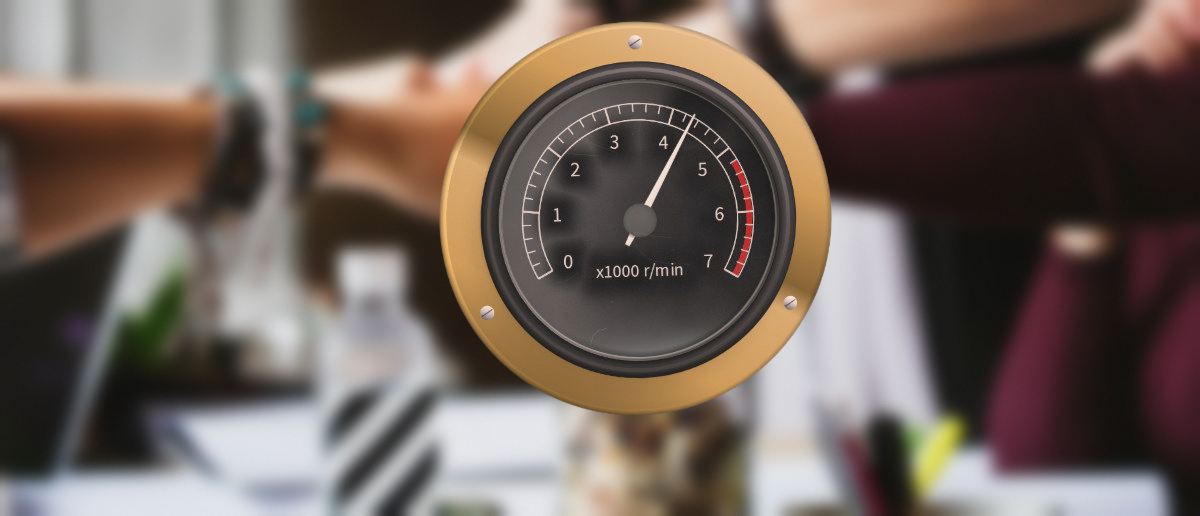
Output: 4300 rpm
